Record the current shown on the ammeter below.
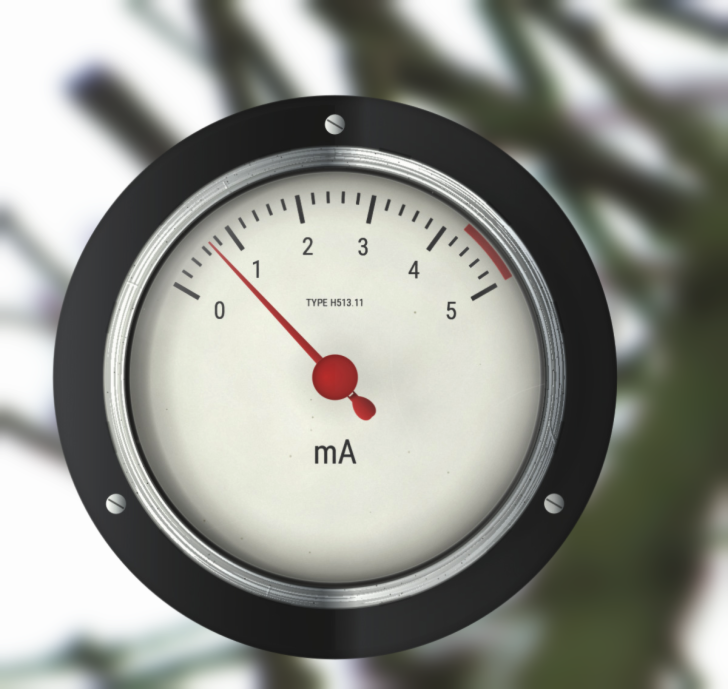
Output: 0.7 mA
